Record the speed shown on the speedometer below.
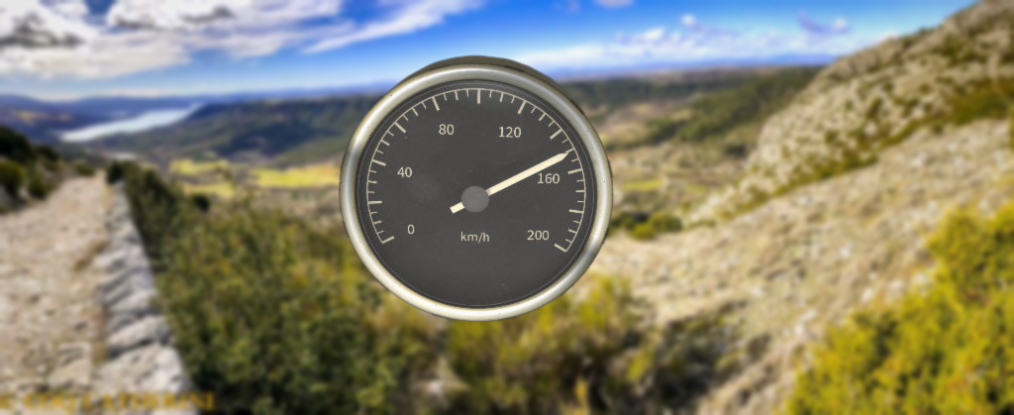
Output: 150 km/h
